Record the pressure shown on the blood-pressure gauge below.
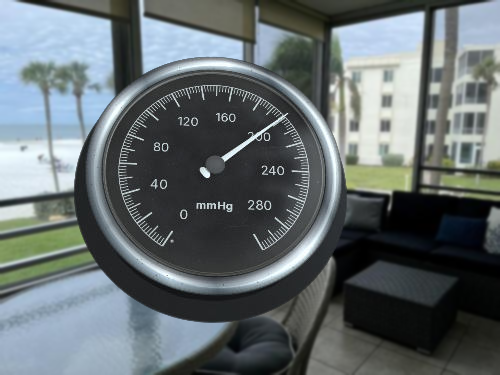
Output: 200 mmHg
